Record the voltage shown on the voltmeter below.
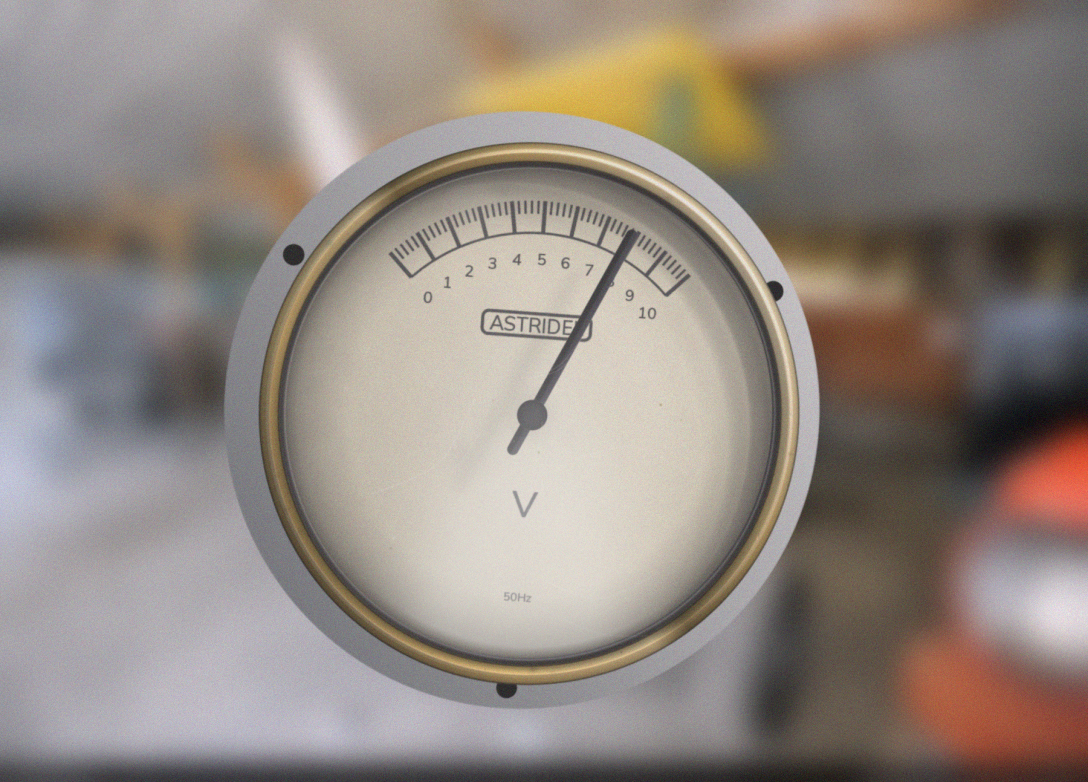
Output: 7.8 V
